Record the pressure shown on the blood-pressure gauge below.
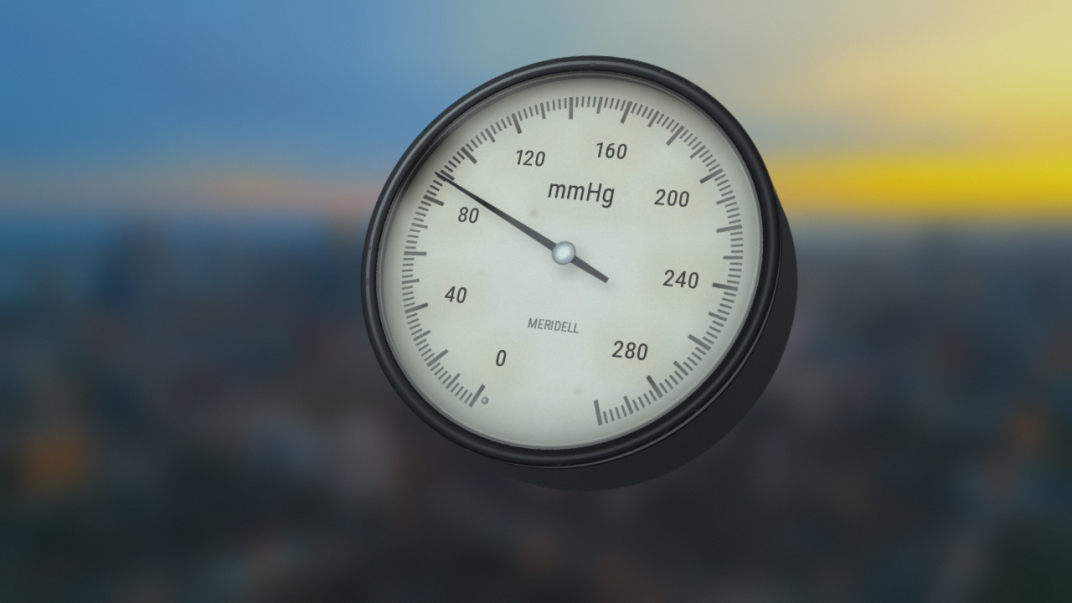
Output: 88 mmHg
